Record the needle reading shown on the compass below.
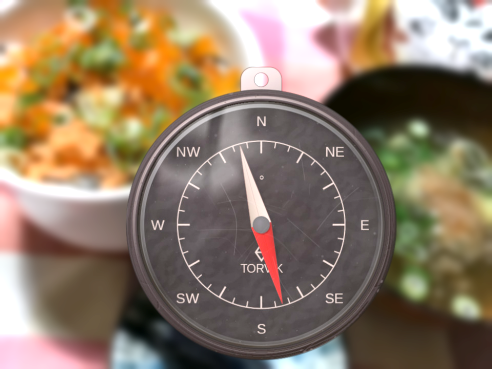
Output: 165 °
